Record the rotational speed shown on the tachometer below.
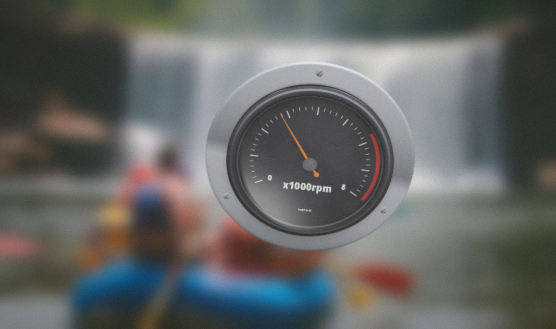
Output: 2800 rpm
